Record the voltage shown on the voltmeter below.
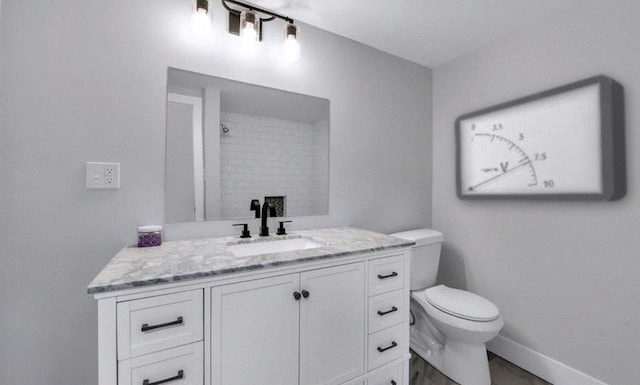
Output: 7.5 V
